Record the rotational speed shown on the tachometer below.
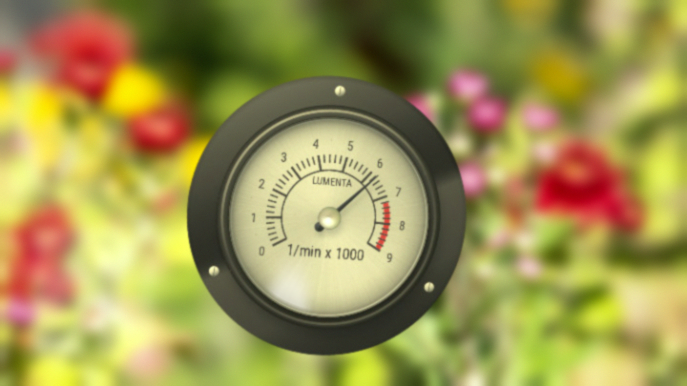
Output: 6200 rpm
